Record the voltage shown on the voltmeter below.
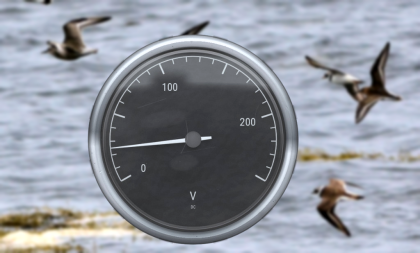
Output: 25 V
